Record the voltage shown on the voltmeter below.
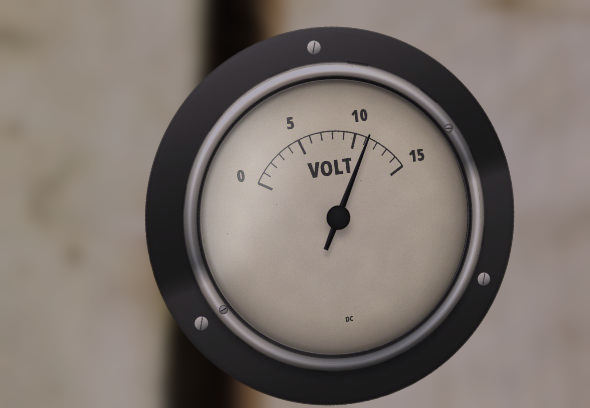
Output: 11 V
